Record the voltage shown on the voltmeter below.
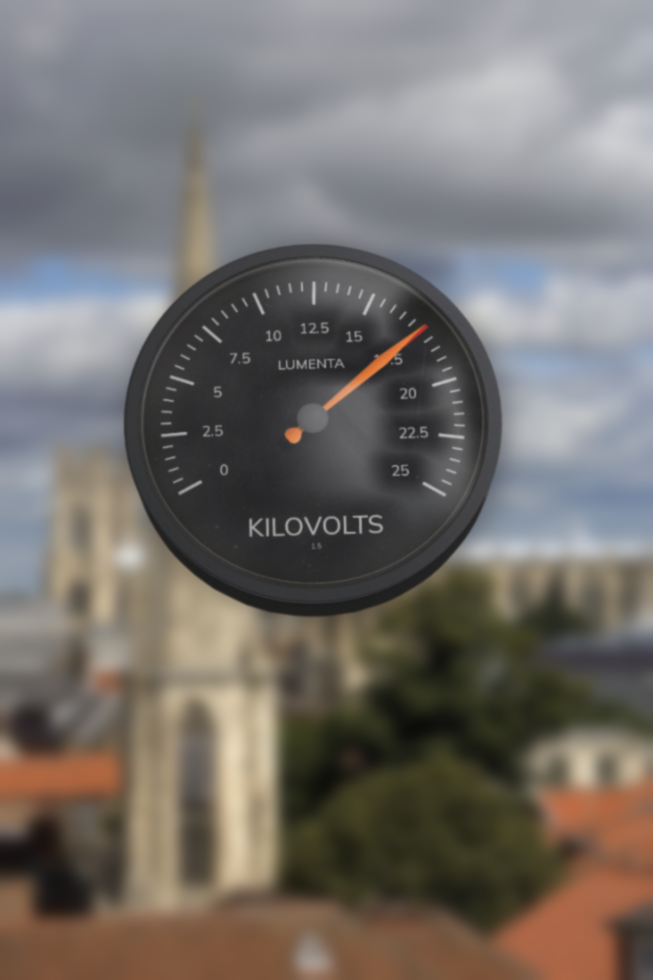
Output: 17.5 kV
